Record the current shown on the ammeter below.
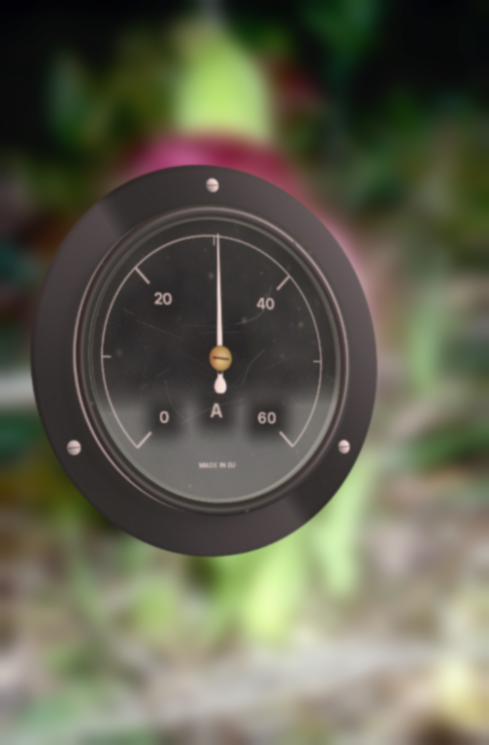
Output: 30 A
